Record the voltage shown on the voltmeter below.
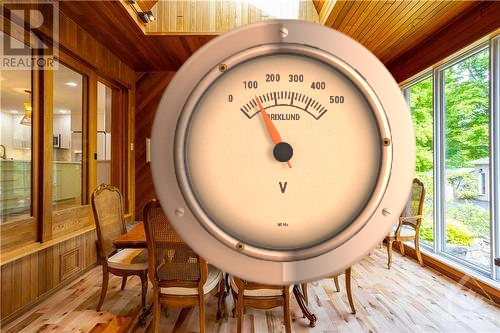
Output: 100 V
